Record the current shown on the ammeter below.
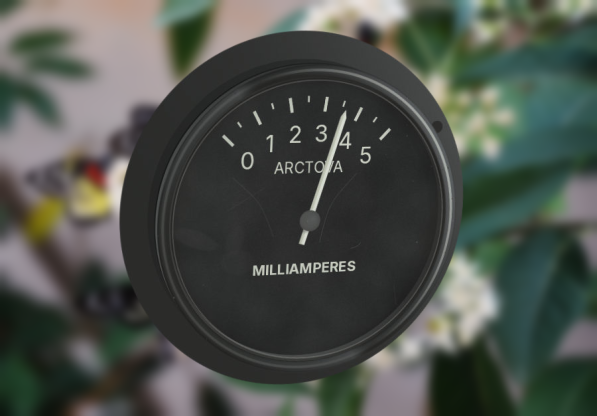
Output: 3.5 mA
